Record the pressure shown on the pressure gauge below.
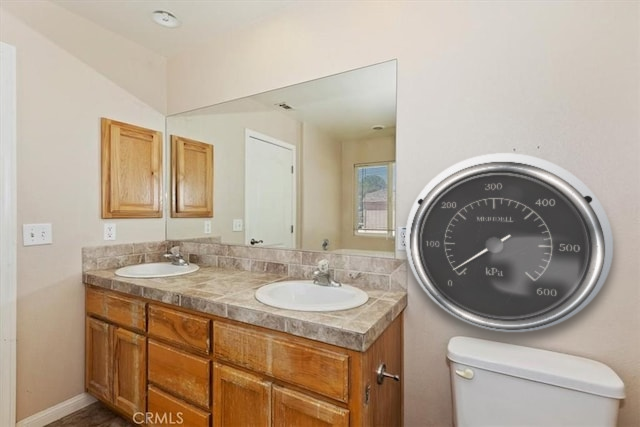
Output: 20 kPa
